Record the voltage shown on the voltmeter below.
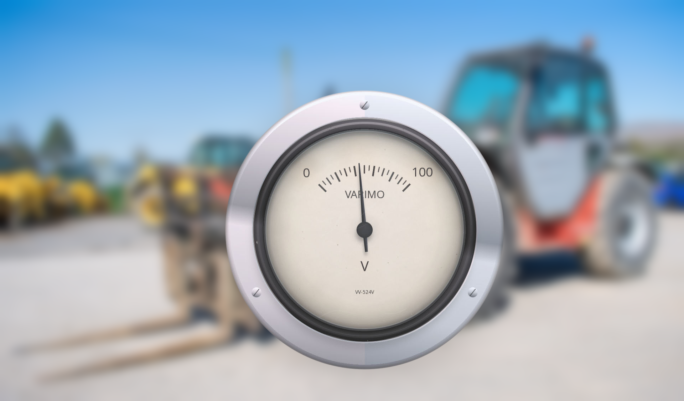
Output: 45 V
